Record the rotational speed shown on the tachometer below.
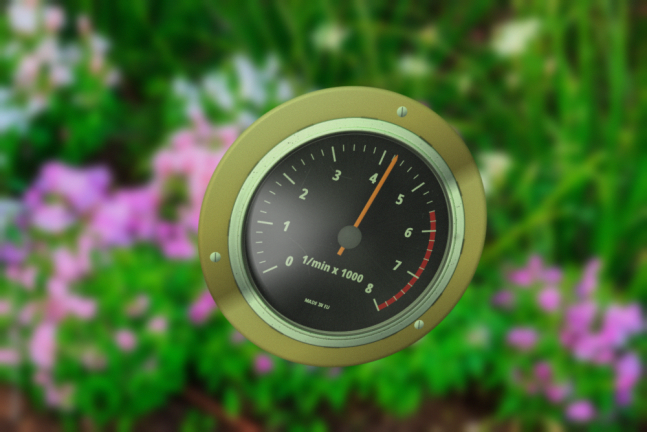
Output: 4200 rpm
